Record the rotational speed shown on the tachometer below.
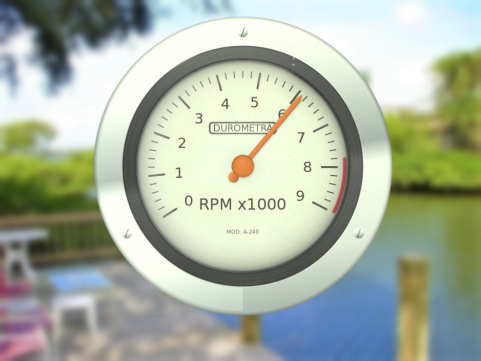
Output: 6100 rpm
